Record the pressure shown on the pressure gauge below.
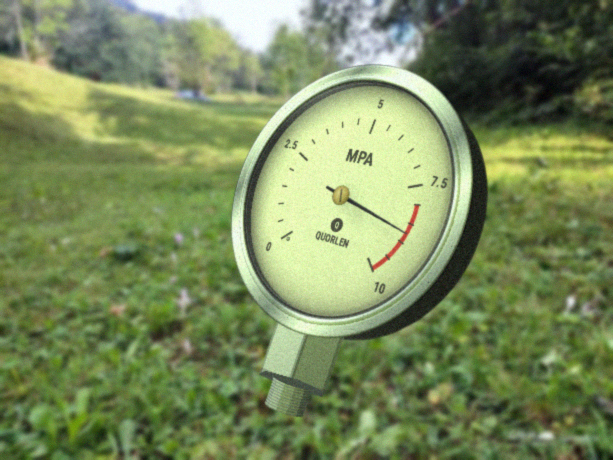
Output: 8.75 MPa
